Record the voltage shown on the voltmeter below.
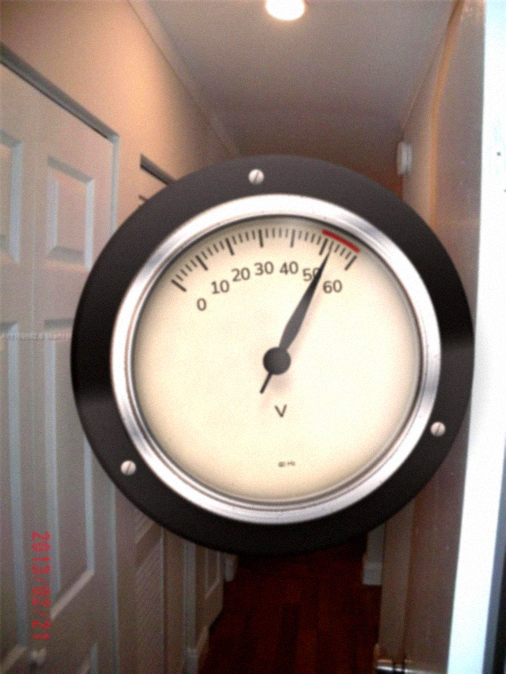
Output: 52 V
